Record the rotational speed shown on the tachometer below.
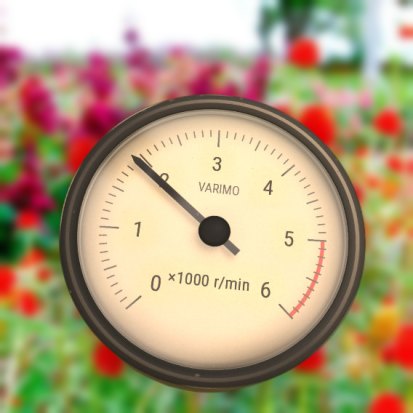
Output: 1900 rpm
